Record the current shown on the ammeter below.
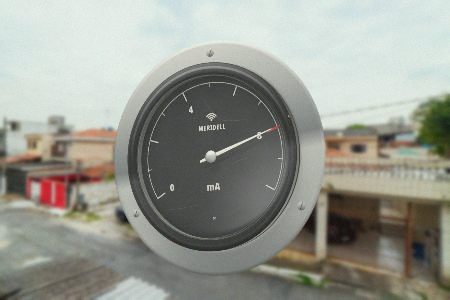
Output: 8 mA
